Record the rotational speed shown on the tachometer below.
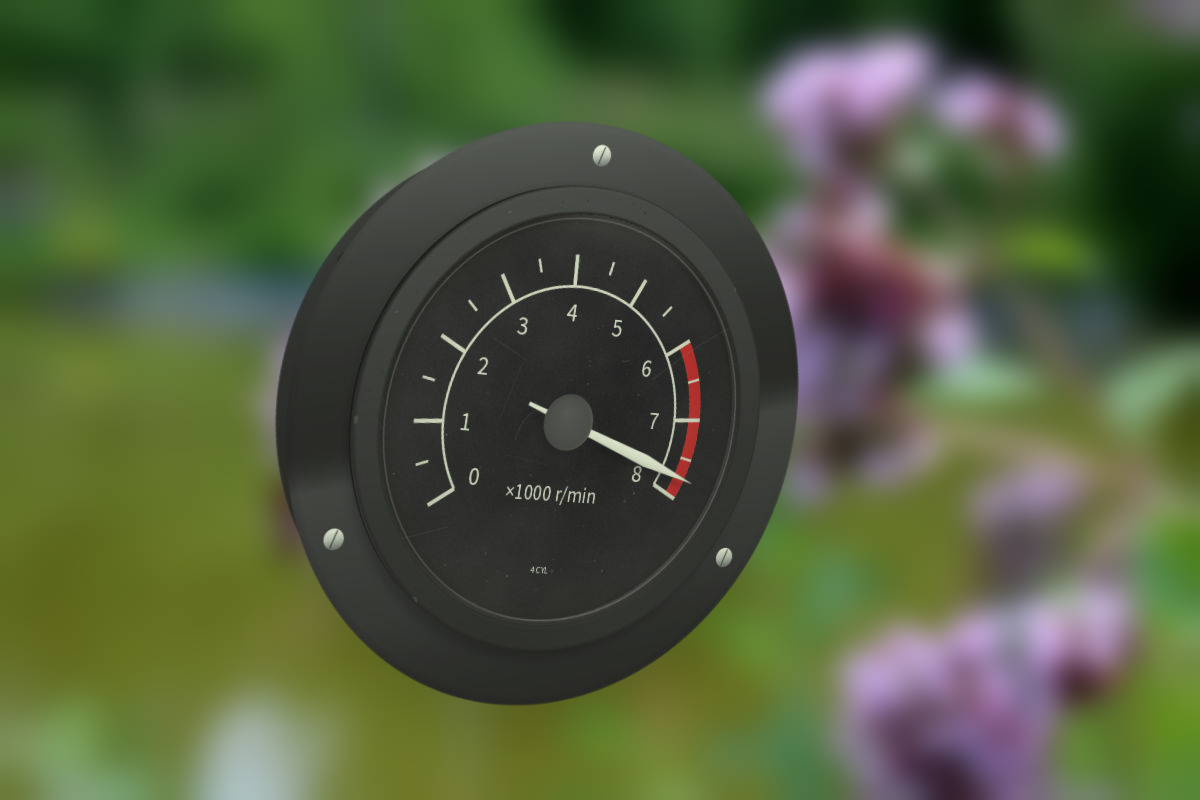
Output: 7750 rpm
